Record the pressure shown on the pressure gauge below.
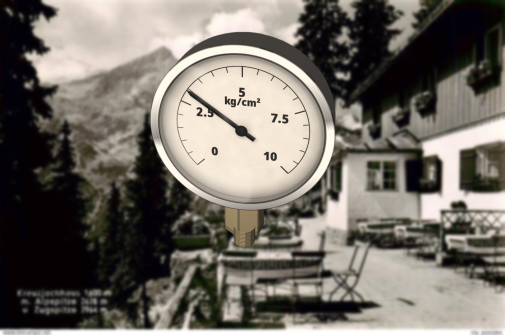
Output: 3 kg/cm²
